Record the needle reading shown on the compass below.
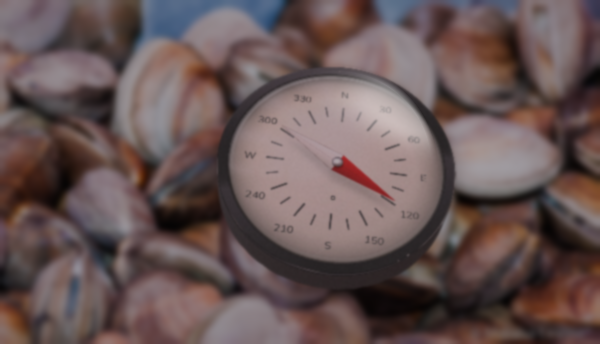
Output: 120 °
